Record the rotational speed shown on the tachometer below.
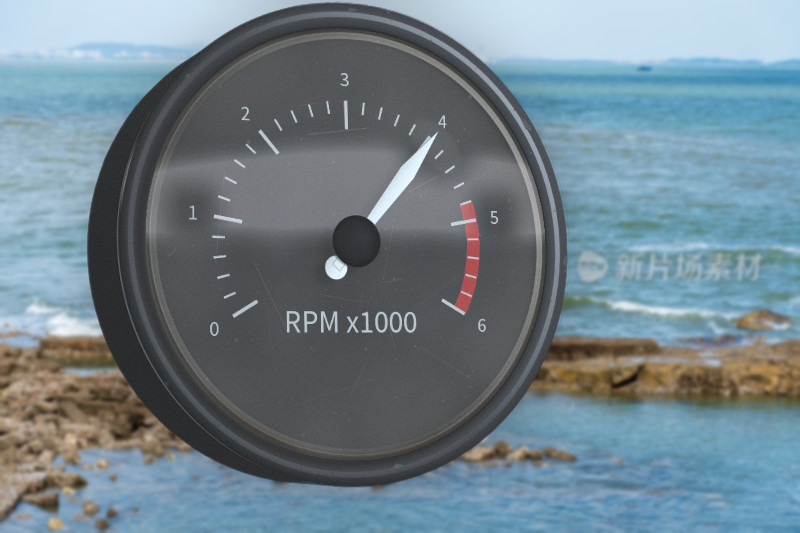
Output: 4000 rpm
